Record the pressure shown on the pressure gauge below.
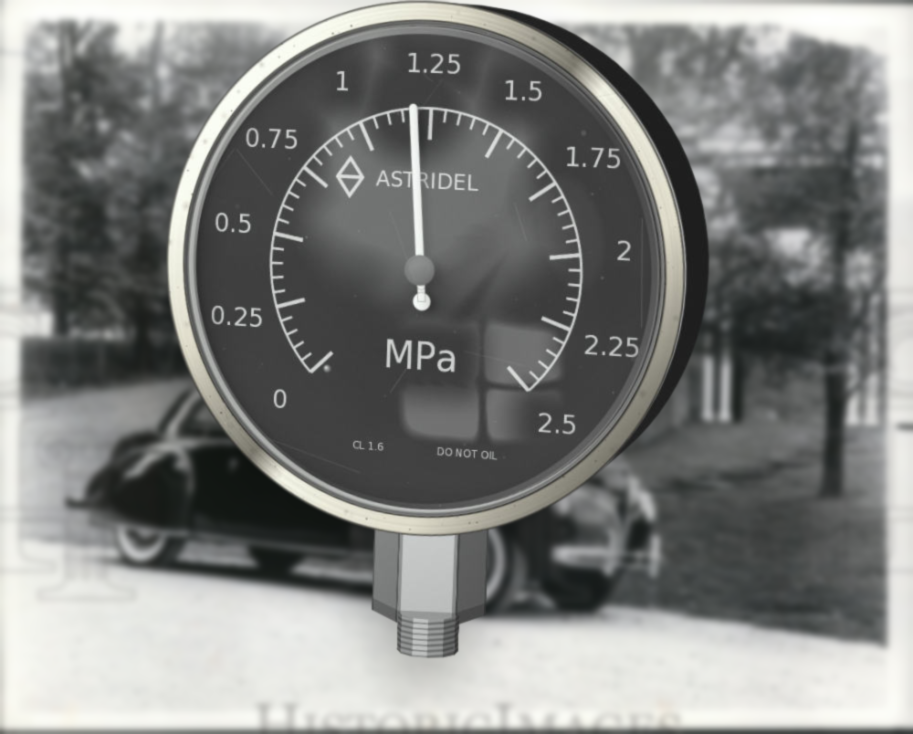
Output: 1.2 MPa
